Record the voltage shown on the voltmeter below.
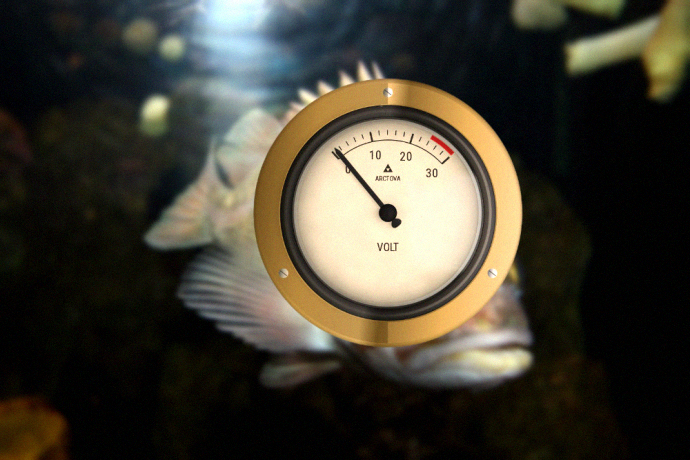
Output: 1 V
